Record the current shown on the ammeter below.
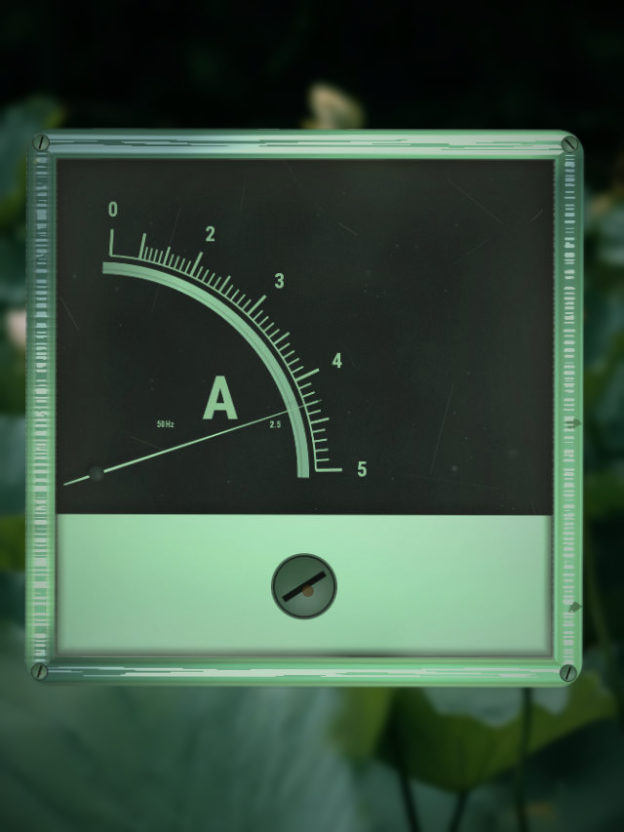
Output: 4.3 A
